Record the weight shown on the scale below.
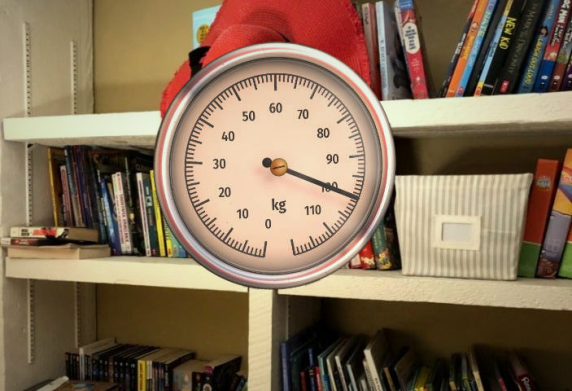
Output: 100 kg
